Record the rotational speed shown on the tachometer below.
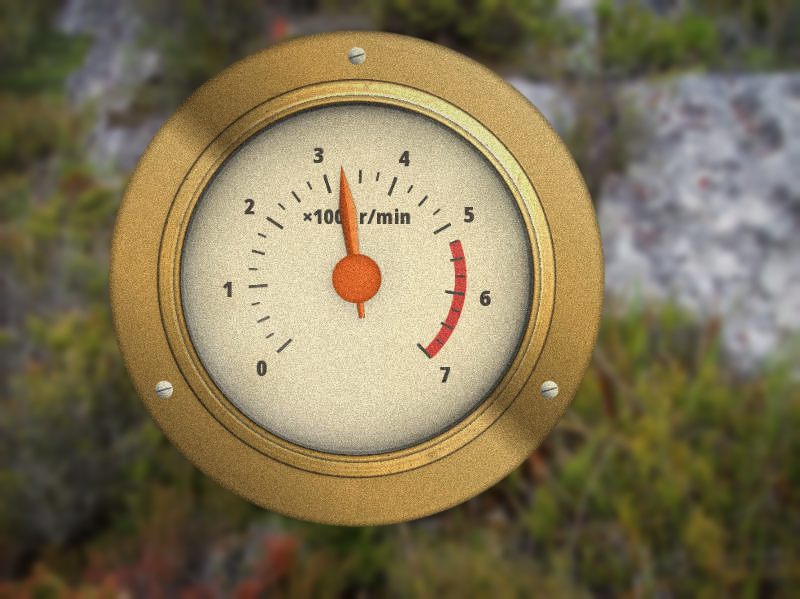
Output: 3250 rpm
